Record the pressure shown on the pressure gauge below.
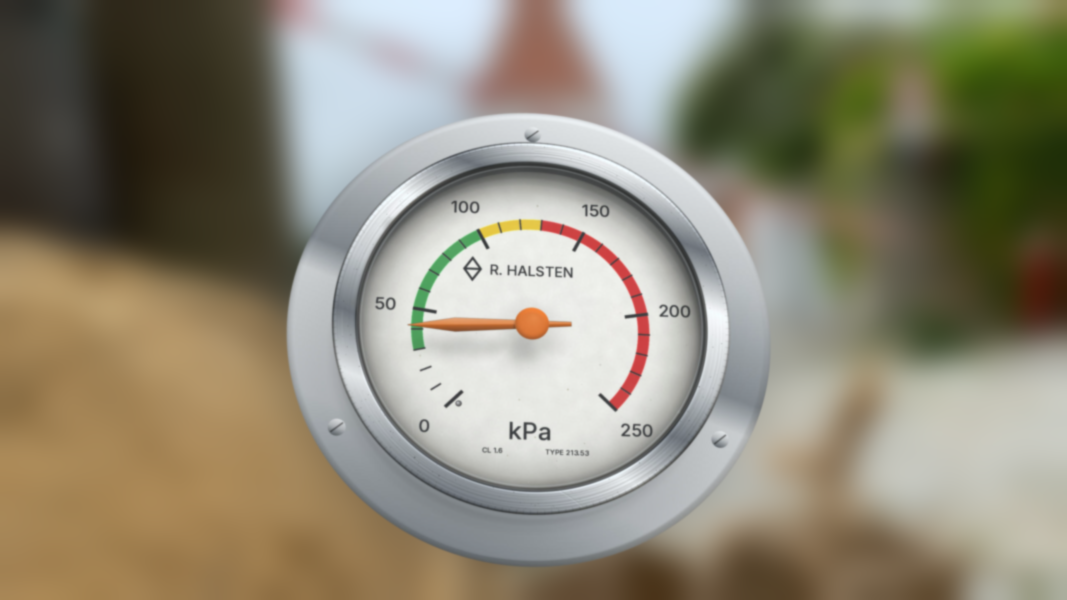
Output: 40 kPa
